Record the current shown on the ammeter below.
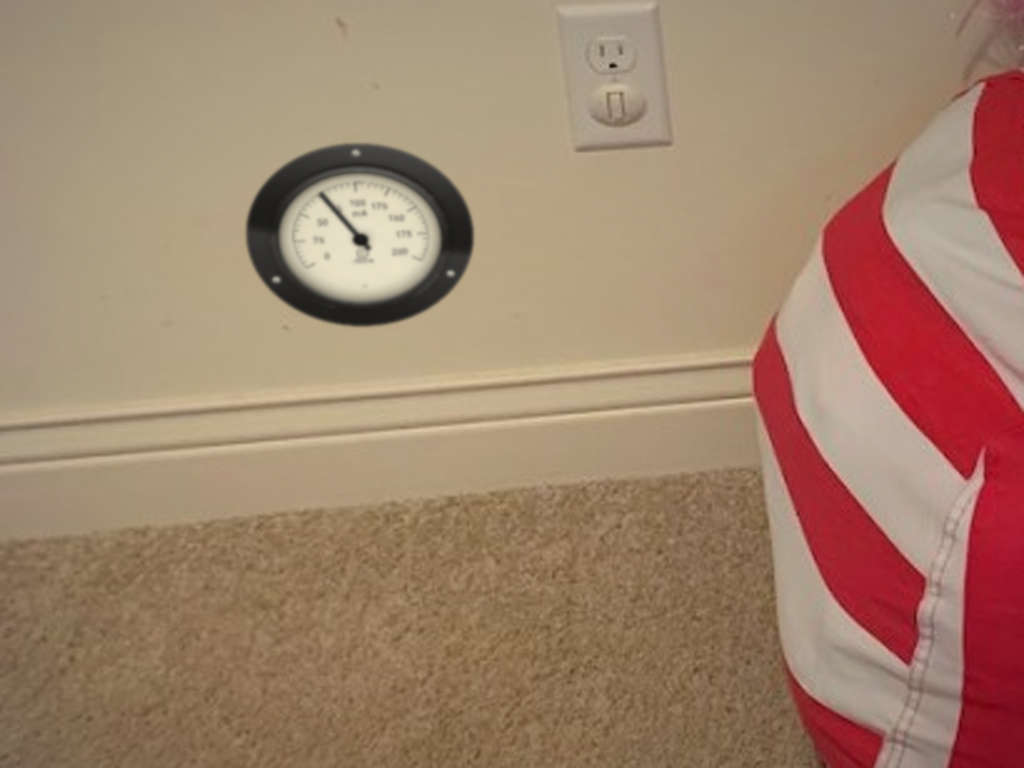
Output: 75 mA
